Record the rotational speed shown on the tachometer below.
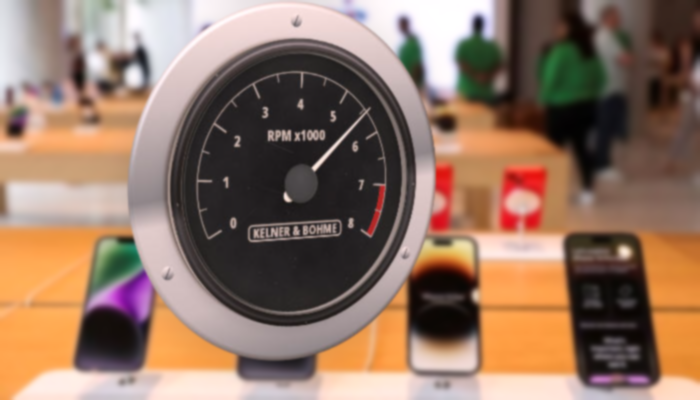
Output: 5500 rpm
